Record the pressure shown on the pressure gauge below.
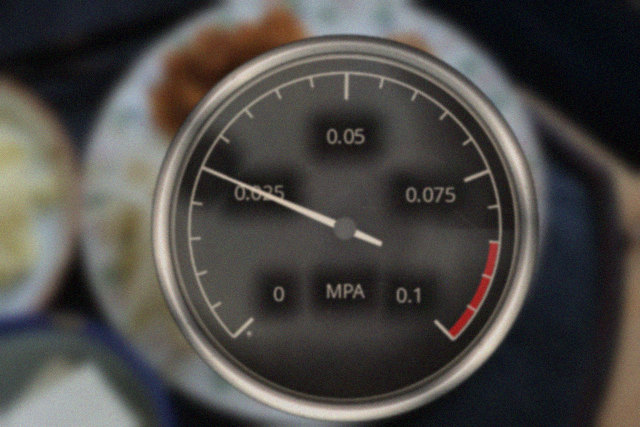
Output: 0.025 MPa
